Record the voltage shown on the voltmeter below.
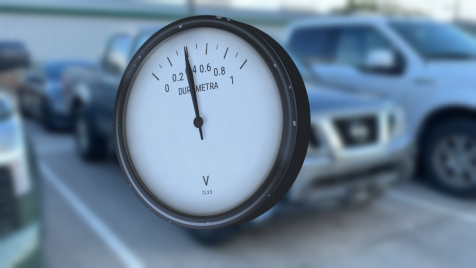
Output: 0.4 V
